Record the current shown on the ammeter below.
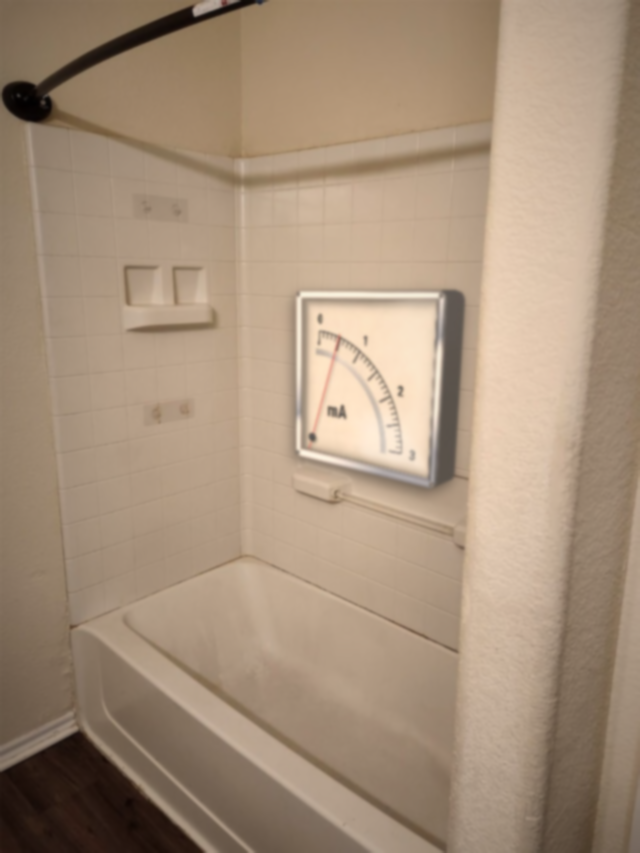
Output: 0.5 mA
